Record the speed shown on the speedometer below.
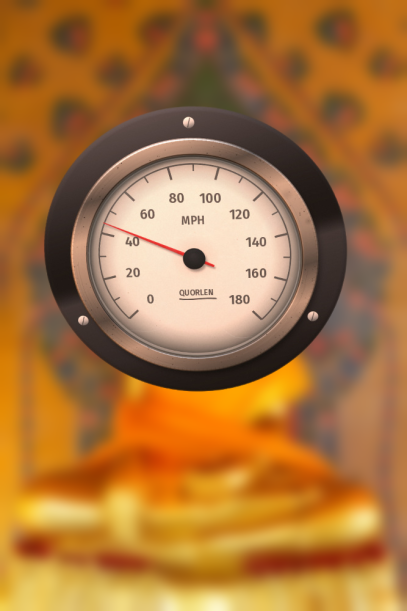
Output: 45 mph
